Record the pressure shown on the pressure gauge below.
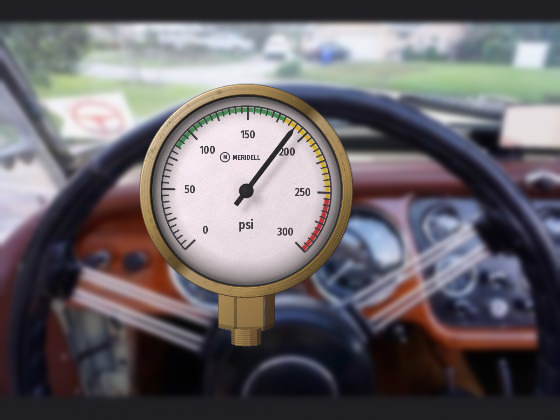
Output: 190 psi
